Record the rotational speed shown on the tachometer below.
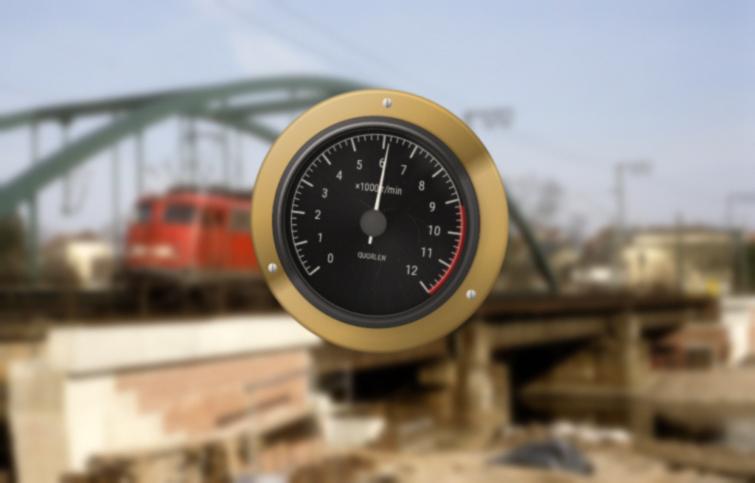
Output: 6200 rpm
